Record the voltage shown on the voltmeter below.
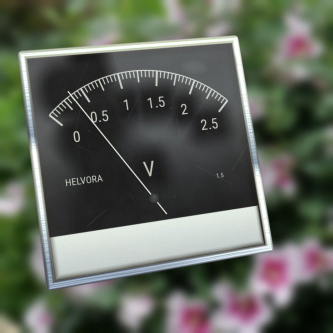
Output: 0.35 V
